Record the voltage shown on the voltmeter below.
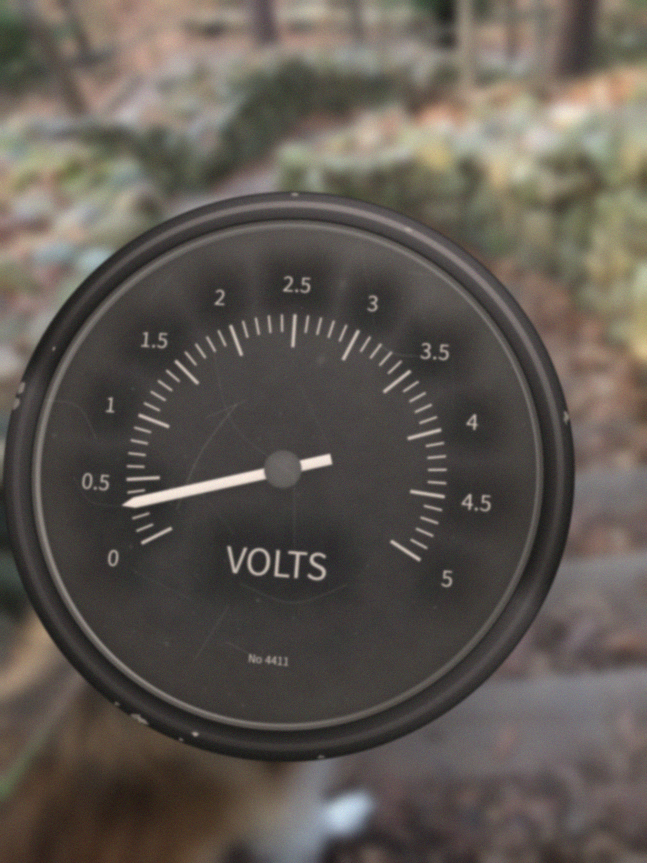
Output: 0.3 V
